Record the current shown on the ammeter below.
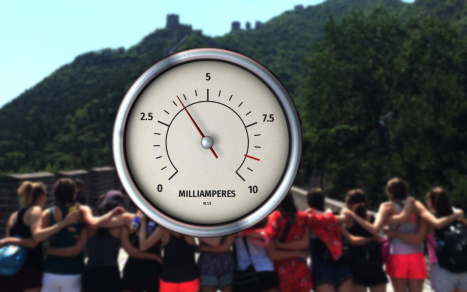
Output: 3.75 mA
